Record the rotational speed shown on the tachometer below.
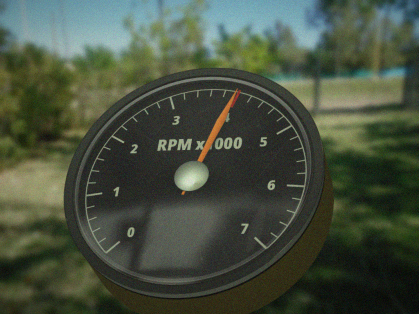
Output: 4000 rpm
